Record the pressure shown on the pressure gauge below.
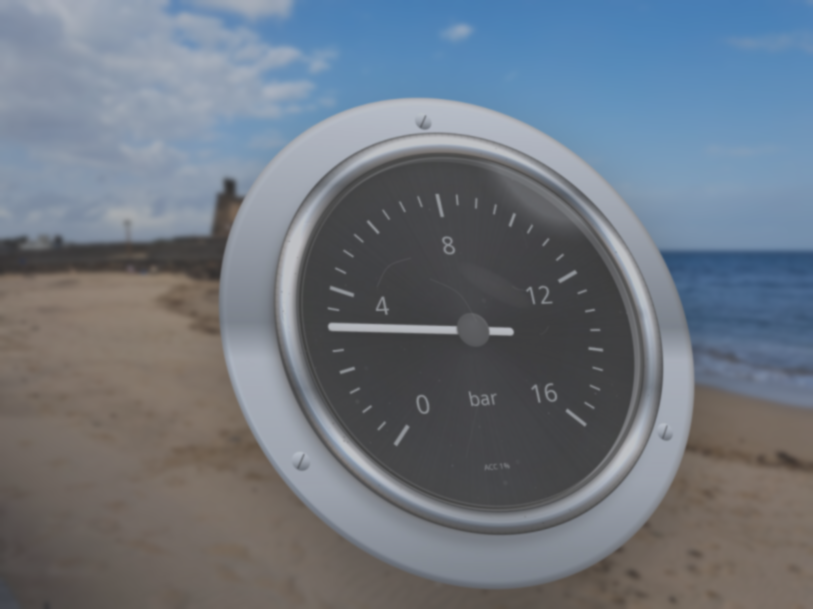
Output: 3 bar
